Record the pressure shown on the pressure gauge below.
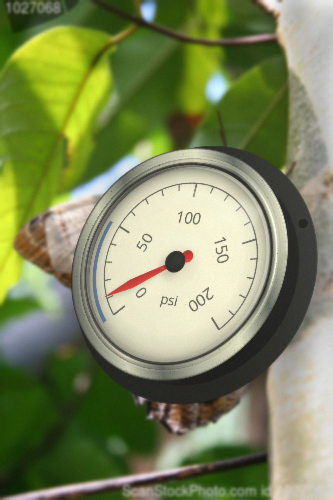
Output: 10 psi
